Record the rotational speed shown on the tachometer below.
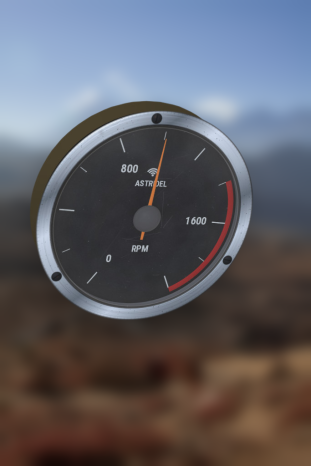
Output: 1000 rpm
